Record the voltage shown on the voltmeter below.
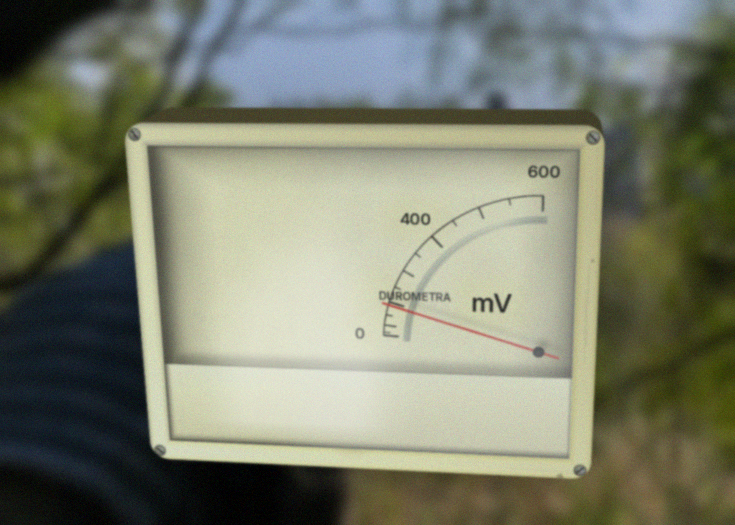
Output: 200 mV
